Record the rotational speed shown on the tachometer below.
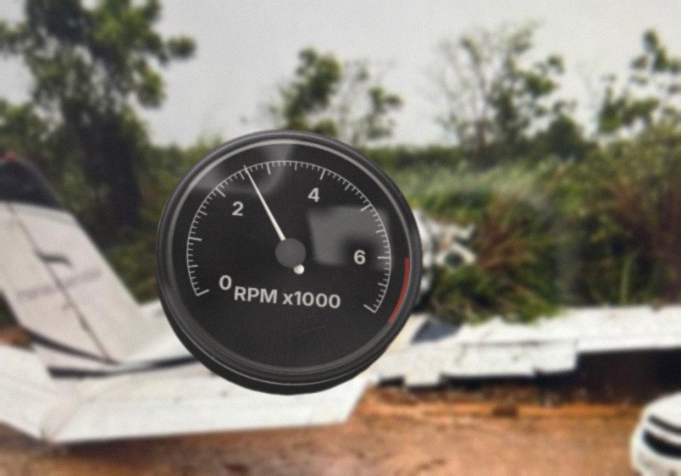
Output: 2600 rpm
